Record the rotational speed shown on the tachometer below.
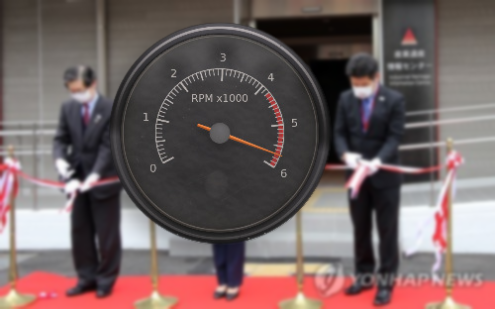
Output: 5700 rpm
